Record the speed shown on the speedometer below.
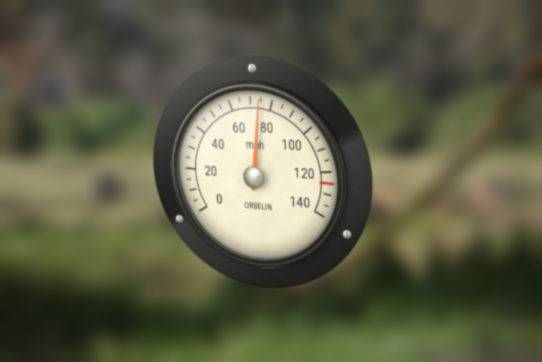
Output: 75 mph
